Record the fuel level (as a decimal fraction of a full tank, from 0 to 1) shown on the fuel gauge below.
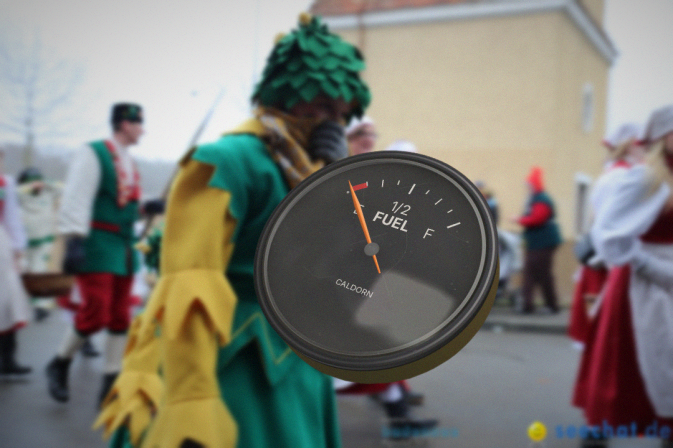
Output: 0
